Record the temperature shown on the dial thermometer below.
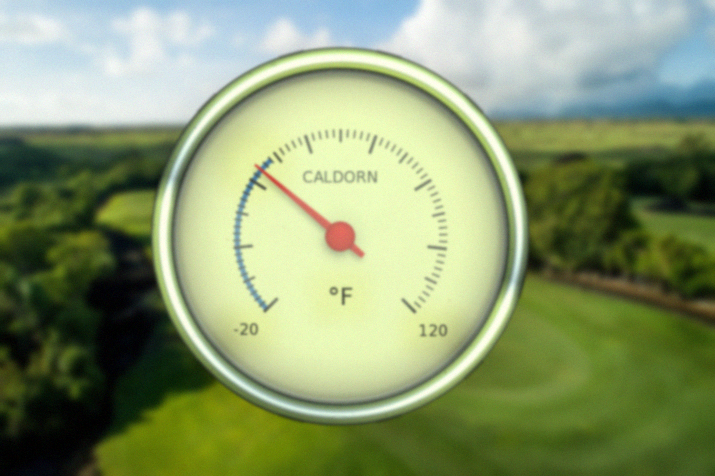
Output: 24 °F
